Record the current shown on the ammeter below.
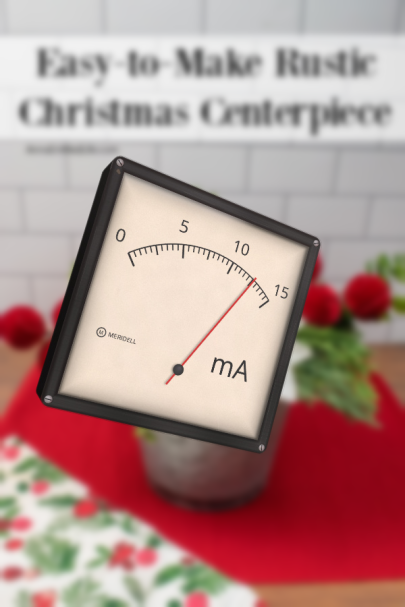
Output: 12.5 mA
